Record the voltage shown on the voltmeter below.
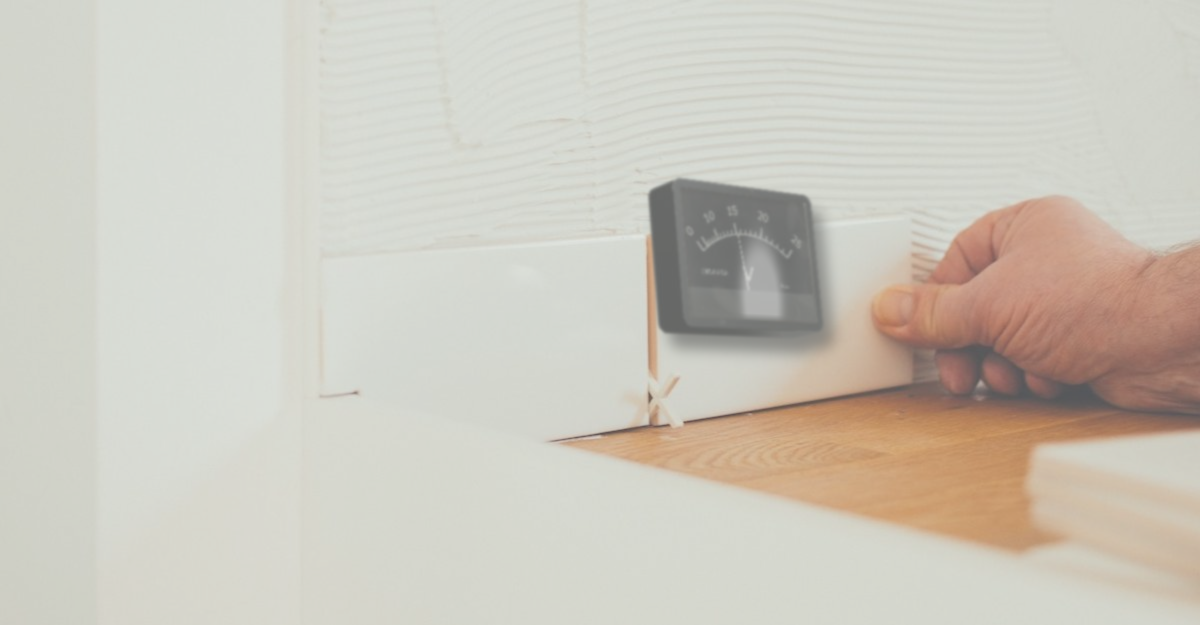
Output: 15 V
